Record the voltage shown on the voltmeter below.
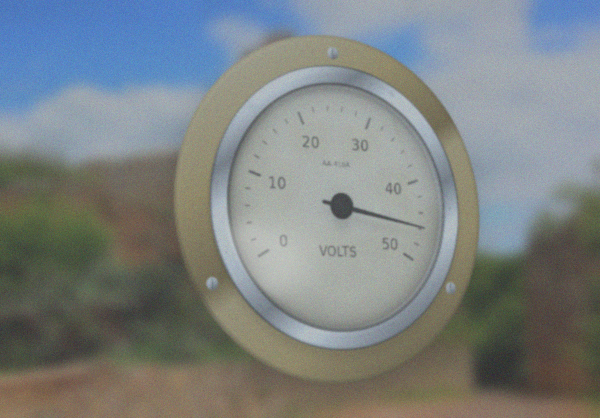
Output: 46 V
